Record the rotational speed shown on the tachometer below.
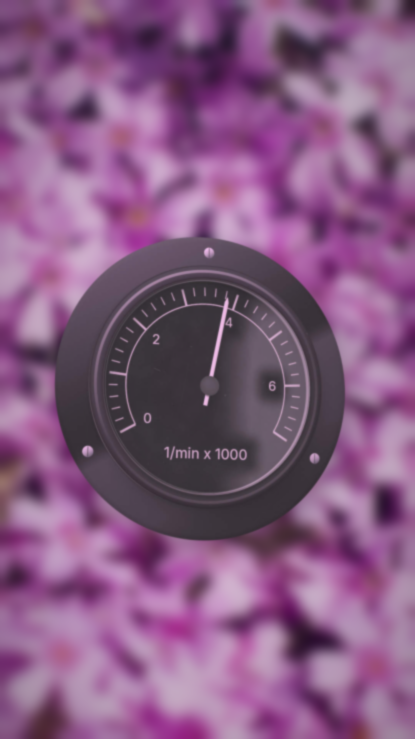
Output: 3800 rpm
